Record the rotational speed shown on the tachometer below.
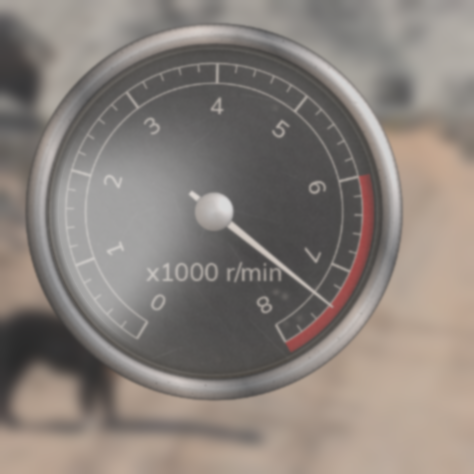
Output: 7400 rpm
